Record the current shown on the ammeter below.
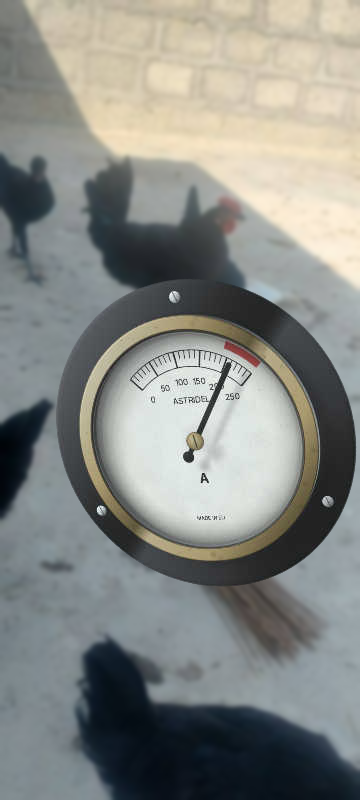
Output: 210 A
